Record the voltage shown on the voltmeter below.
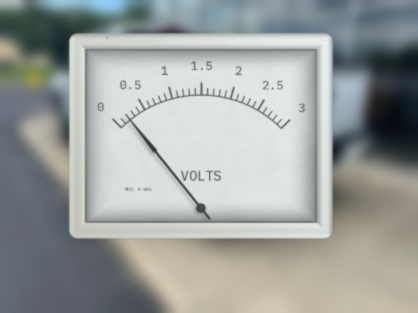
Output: 0.2 V
